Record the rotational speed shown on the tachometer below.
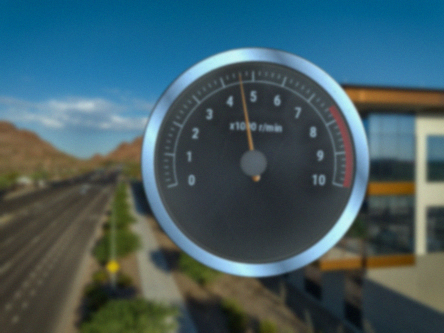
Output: 4600 rpm
